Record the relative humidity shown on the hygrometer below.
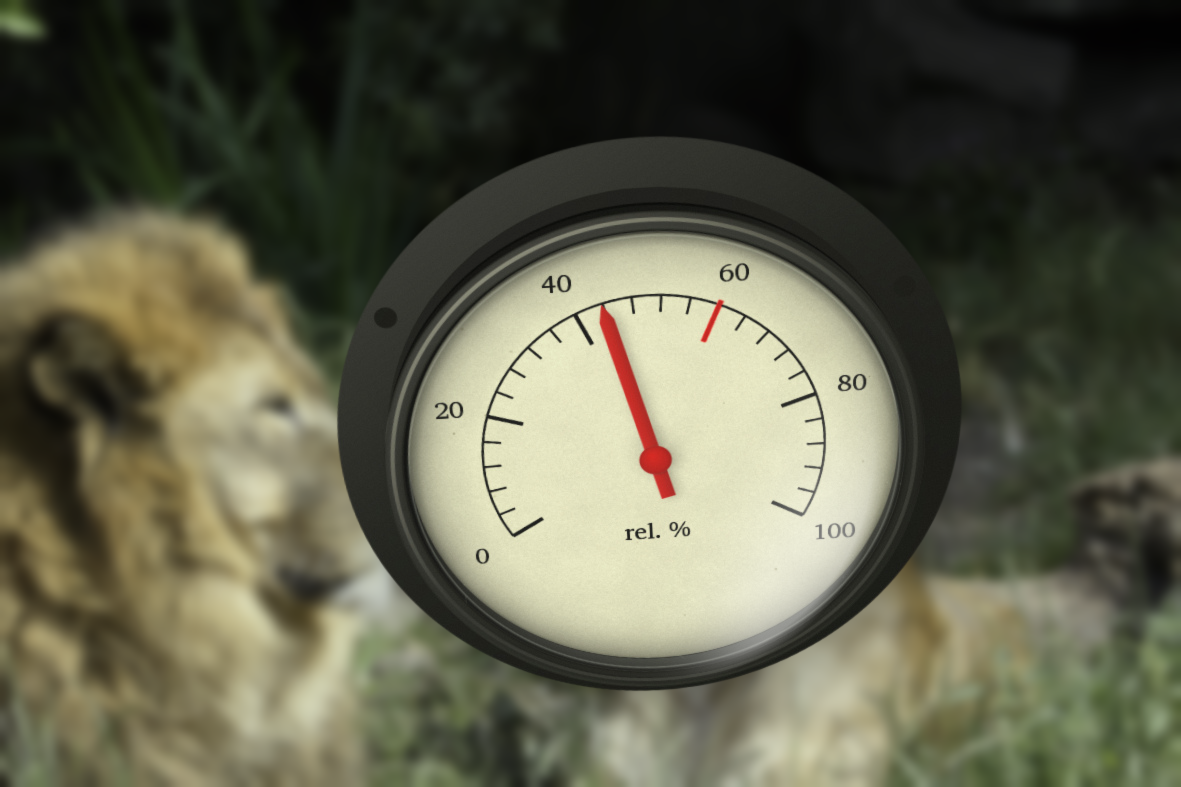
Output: 44 %
